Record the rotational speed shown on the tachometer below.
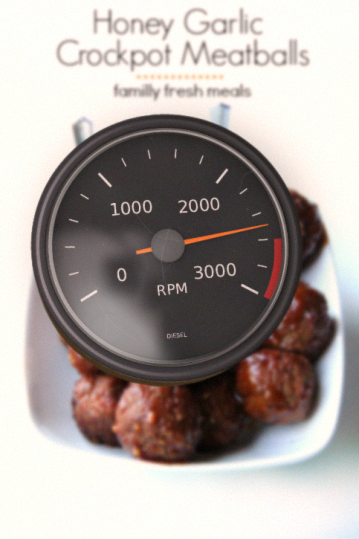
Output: 2500 rpm
